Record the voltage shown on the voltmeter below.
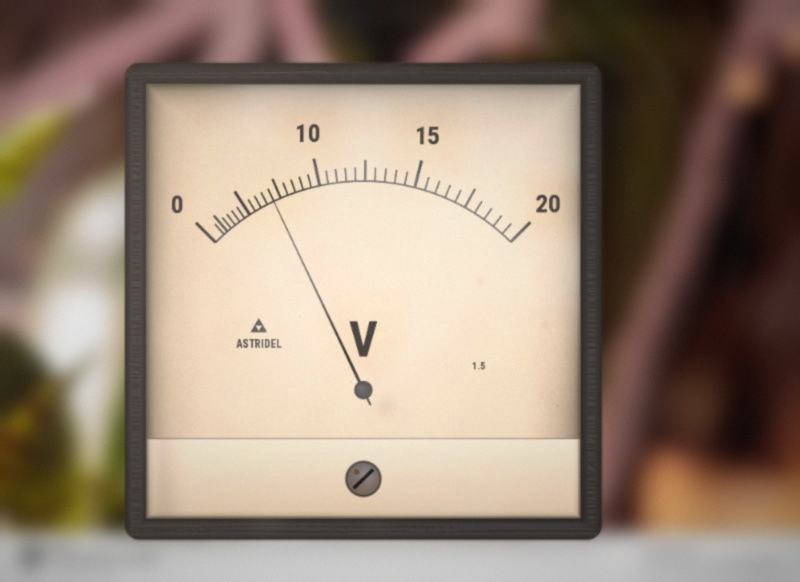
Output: 7 V
